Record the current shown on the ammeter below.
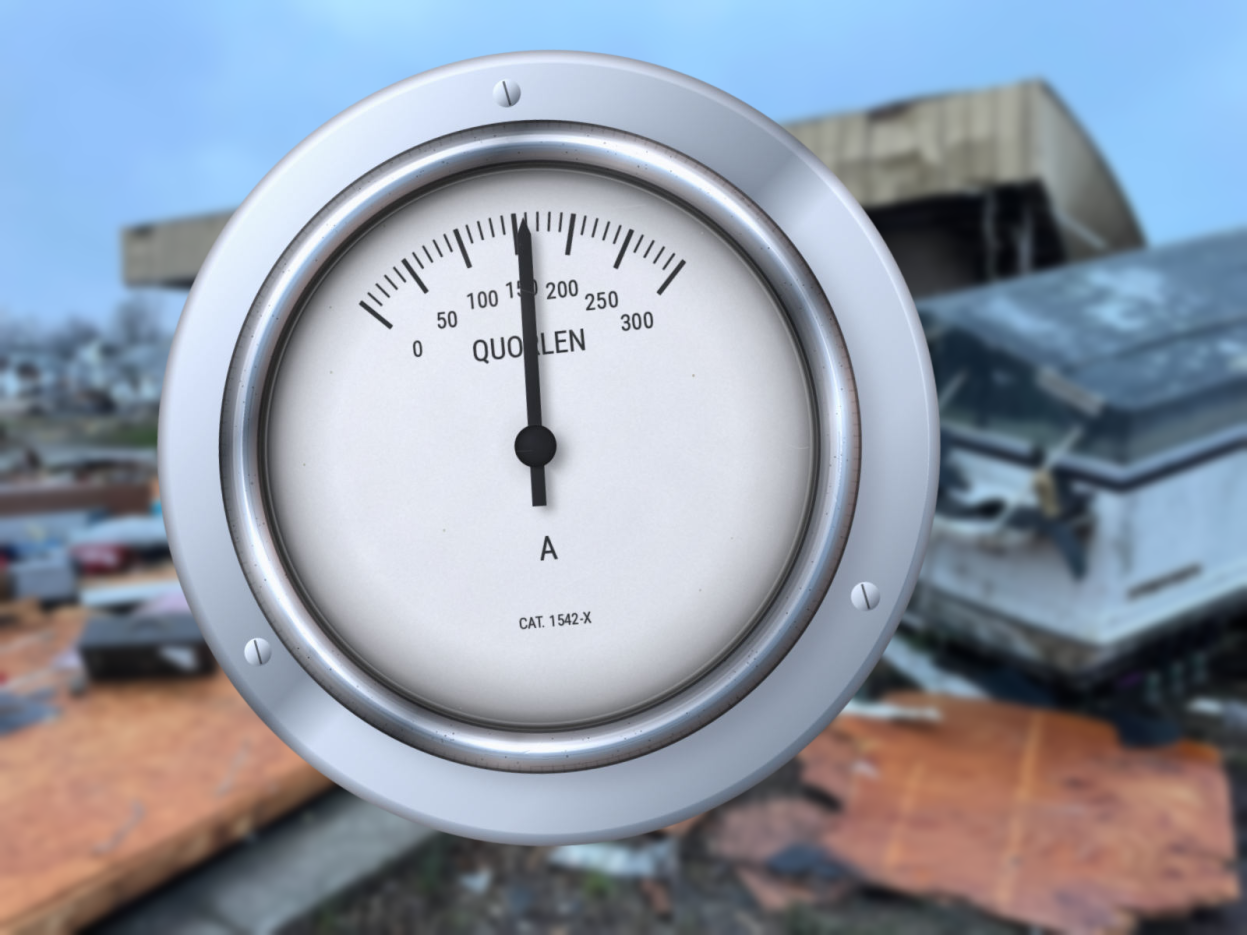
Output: 160 A
